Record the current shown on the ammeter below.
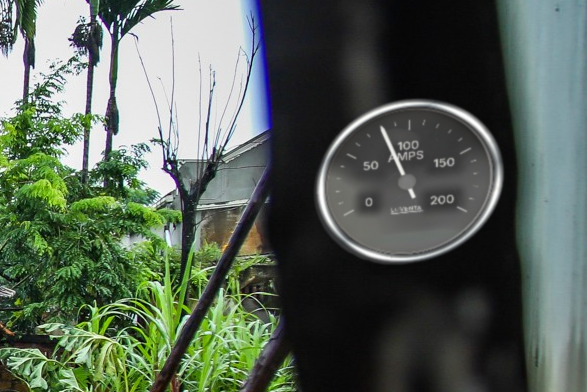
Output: 80 A
